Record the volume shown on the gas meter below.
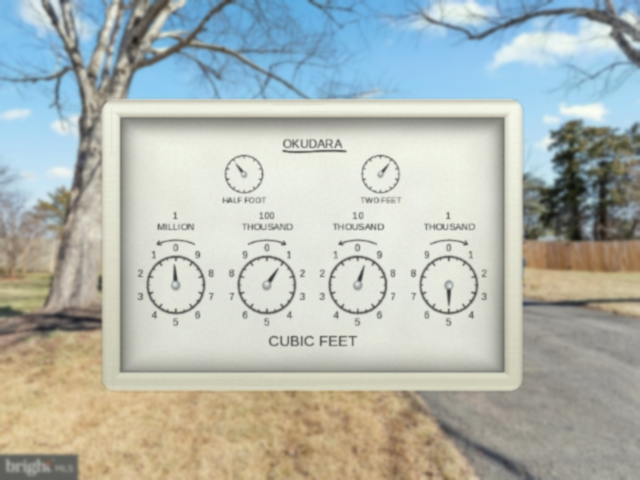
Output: 9500 ft³
